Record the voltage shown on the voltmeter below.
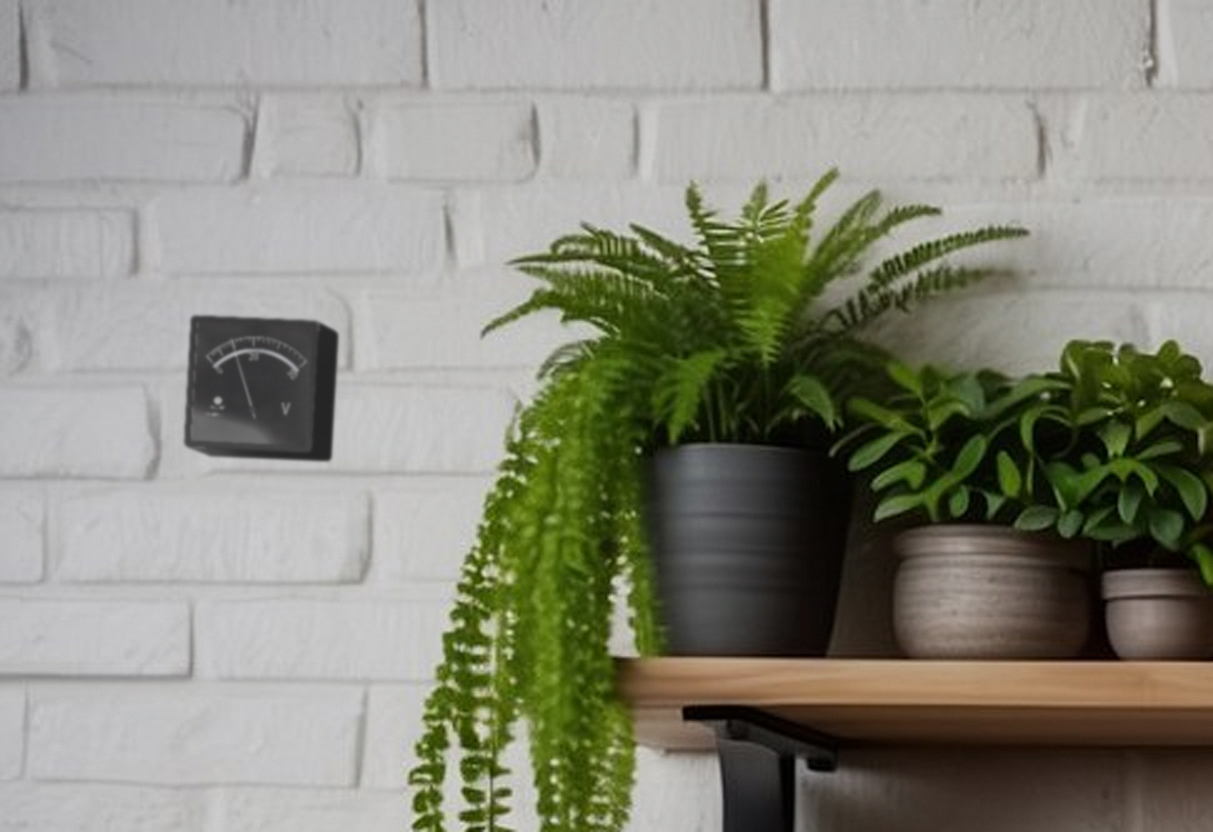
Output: 15 V
